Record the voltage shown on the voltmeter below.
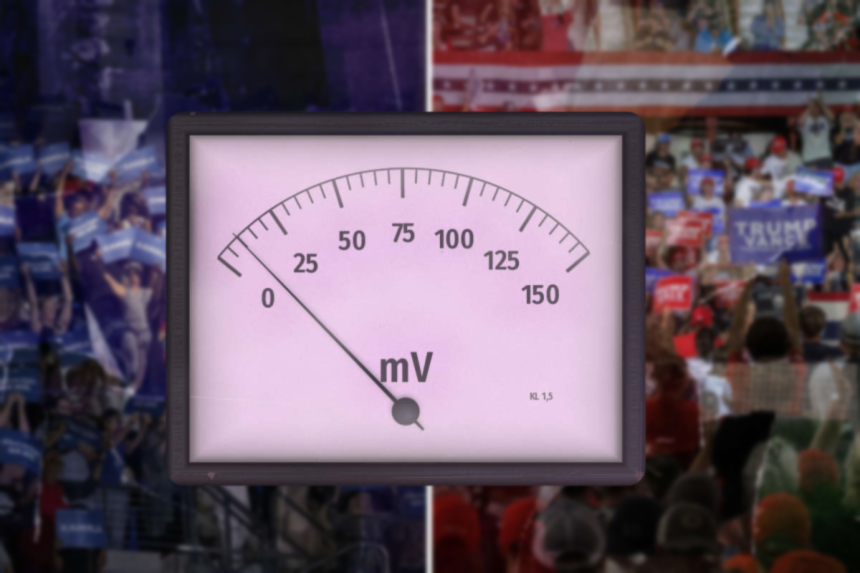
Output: 10 mV
